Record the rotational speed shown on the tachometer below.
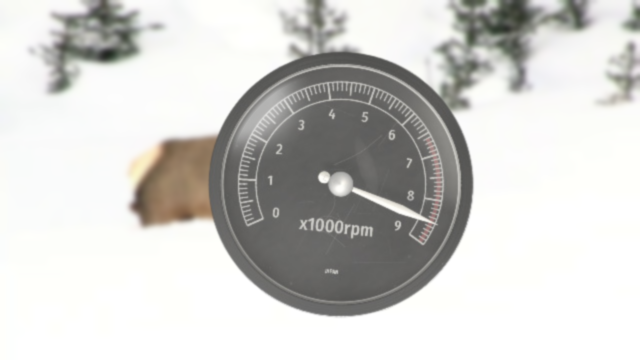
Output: 8500 rpm
